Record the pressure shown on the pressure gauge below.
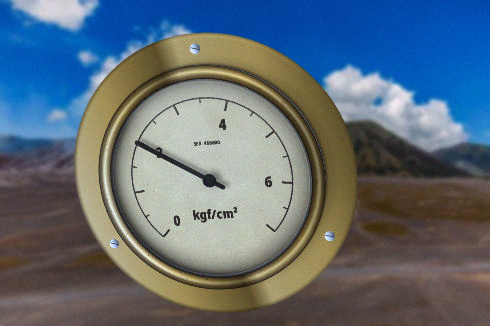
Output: 2 kg/cm²
